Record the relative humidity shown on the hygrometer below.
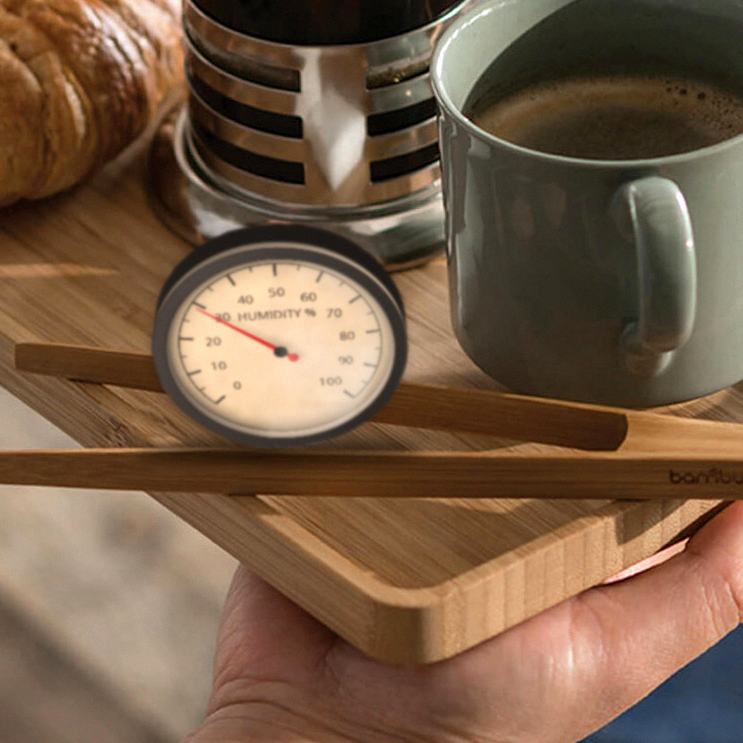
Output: 30 %
